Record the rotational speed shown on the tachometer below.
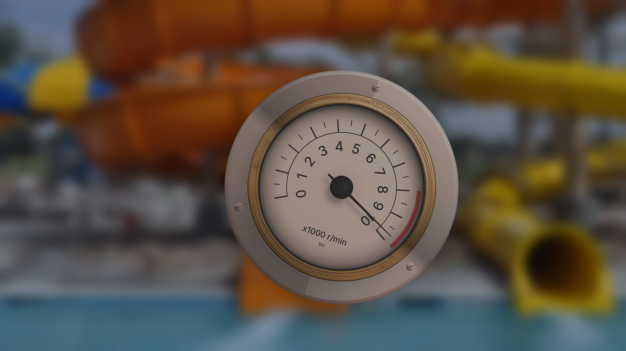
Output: 9750 rpm
